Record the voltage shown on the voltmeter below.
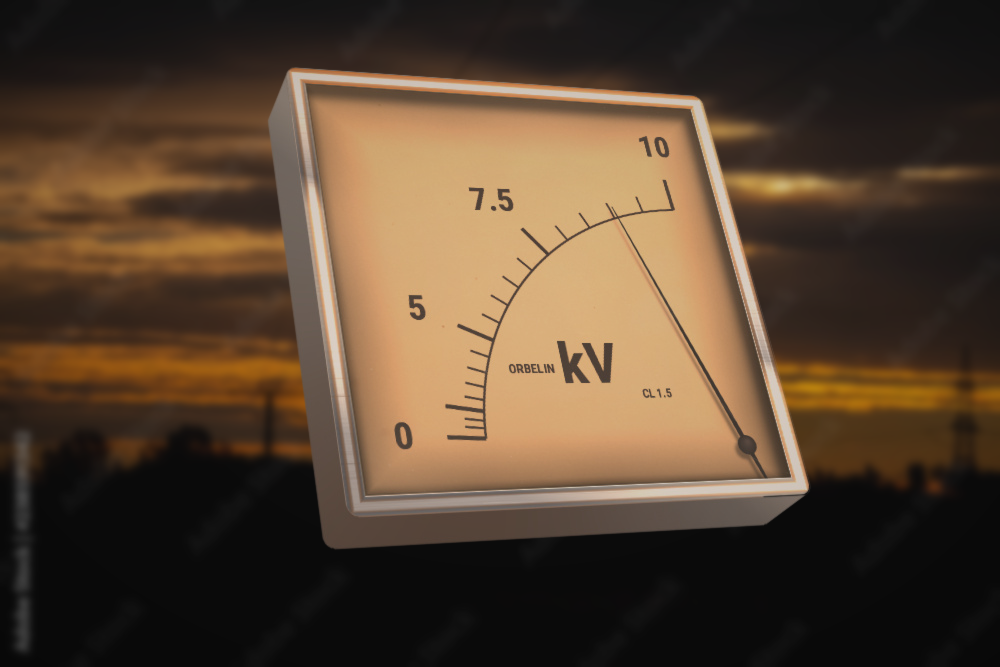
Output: 9 kV
